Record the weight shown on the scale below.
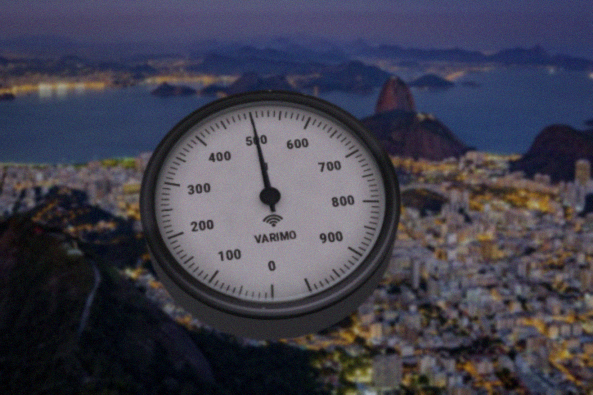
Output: 500 g
